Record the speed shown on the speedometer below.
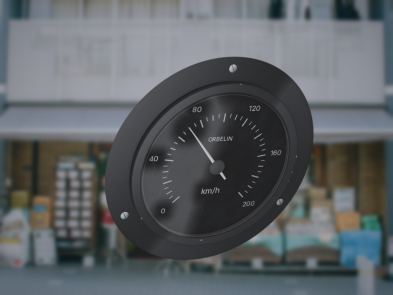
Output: 70 km/h
